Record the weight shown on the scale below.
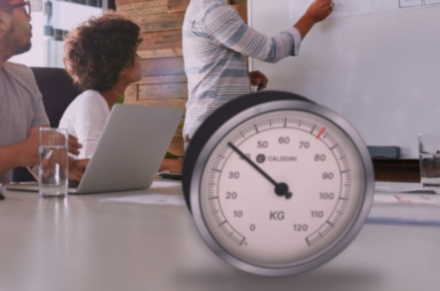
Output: 40 kg
